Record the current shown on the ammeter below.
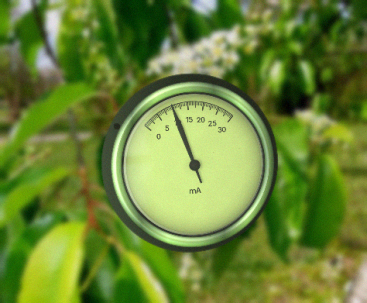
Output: 10 mA
